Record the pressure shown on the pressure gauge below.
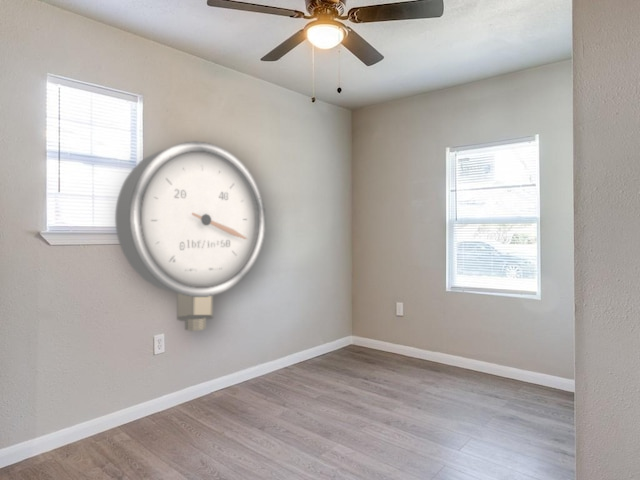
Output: 55 psi
